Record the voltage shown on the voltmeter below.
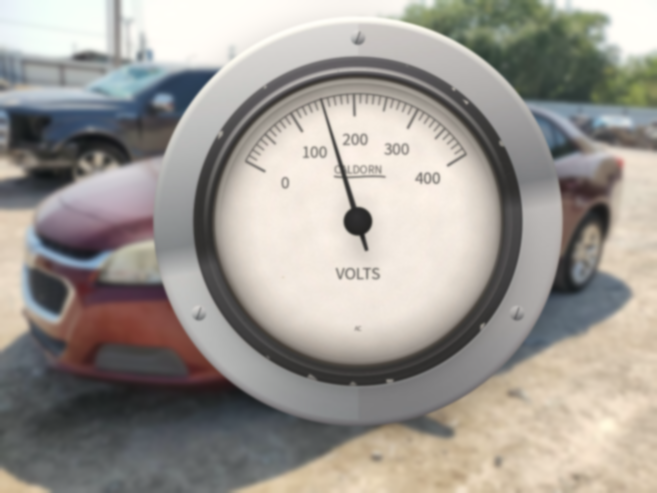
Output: 150 V
